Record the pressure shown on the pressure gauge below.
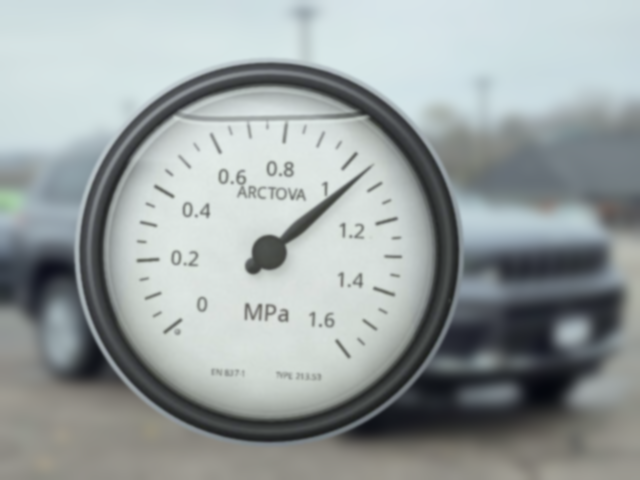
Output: 1.05 MPa
